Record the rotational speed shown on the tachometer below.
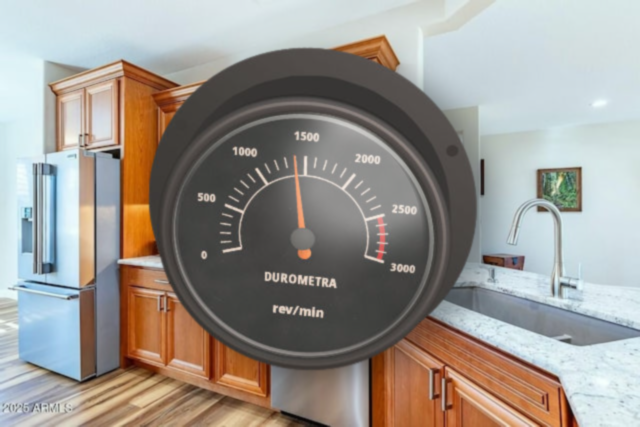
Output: 1400 rpm
